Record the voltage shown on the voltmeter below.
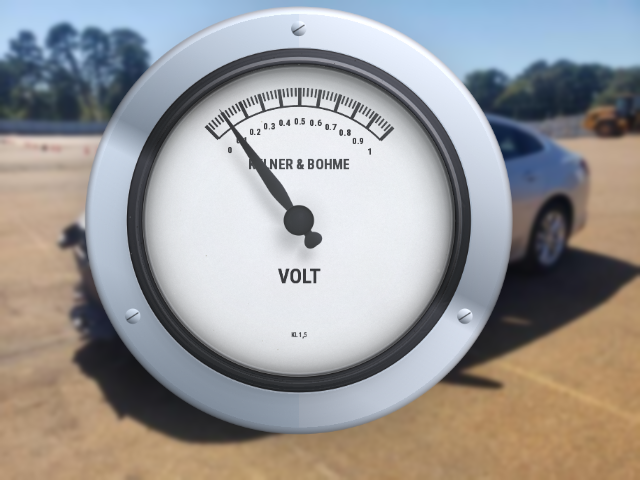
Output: 0.1 V
